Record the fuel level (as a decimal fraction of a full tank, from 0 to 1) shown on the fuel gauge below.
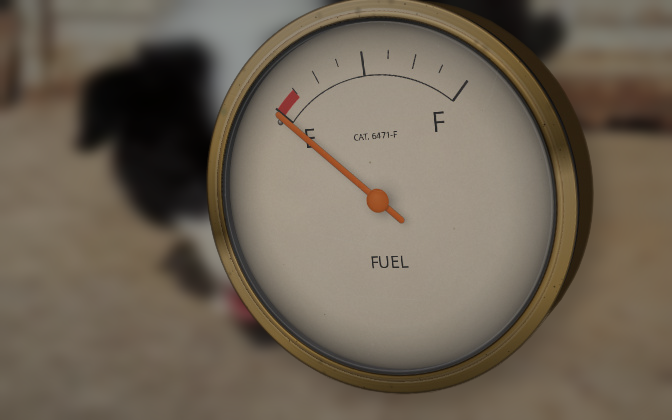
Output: 0
